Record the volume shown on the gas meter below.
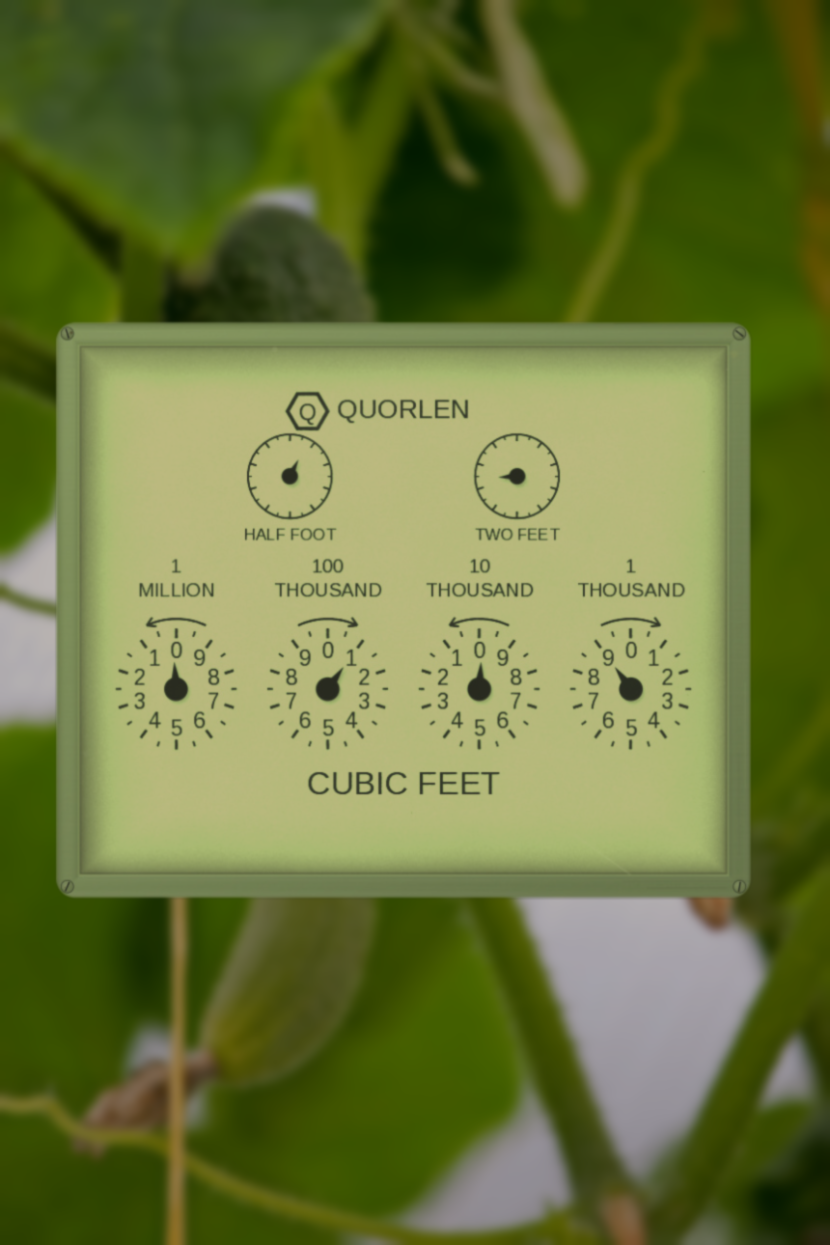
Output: 9900 ft³
